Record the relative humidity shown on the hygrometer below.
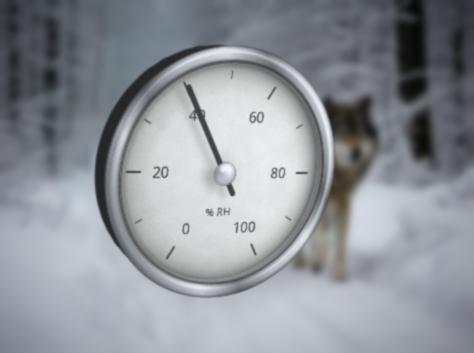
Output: 40 %
